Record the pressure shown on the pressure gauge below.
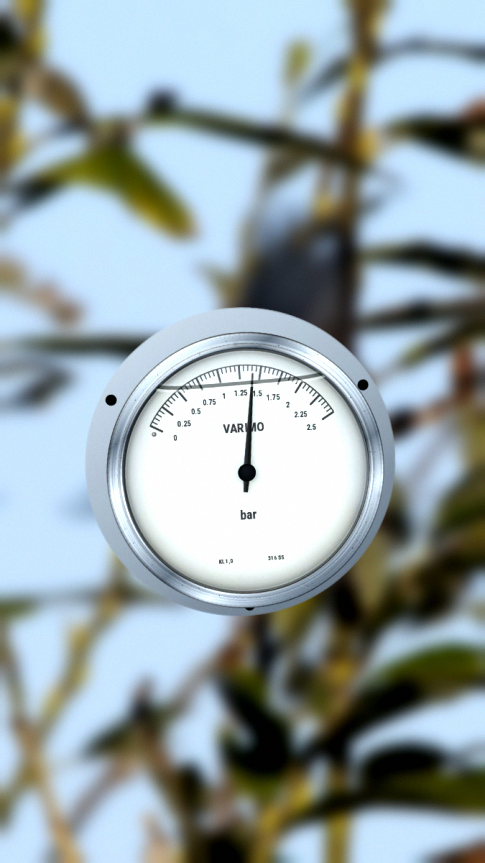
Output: 1.4 bar
